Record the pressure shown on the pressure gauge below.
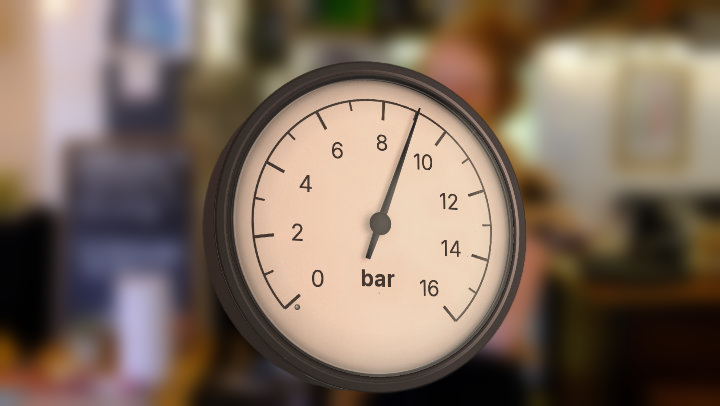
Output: 9 bar
